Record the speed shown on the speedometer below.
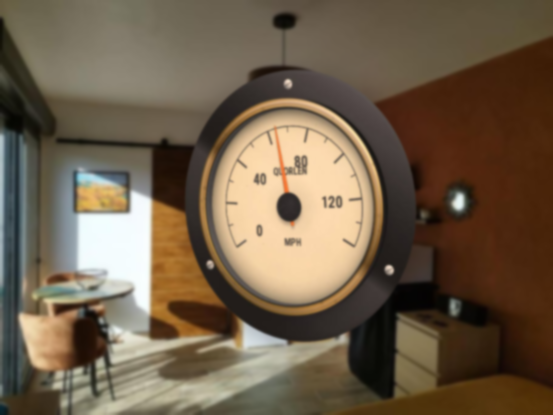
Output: 65 mph
